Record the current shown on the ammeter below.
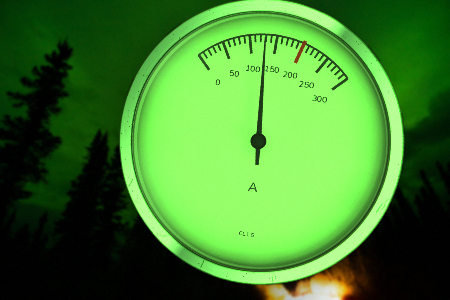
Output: 130 A
